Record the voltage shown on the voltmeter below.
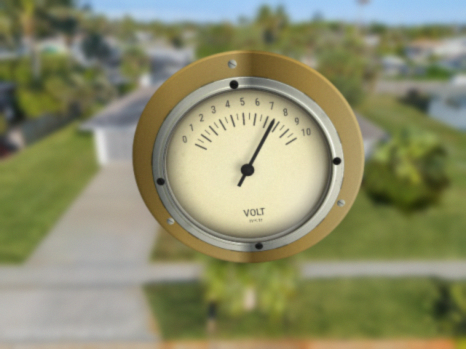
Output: 7.5 V
